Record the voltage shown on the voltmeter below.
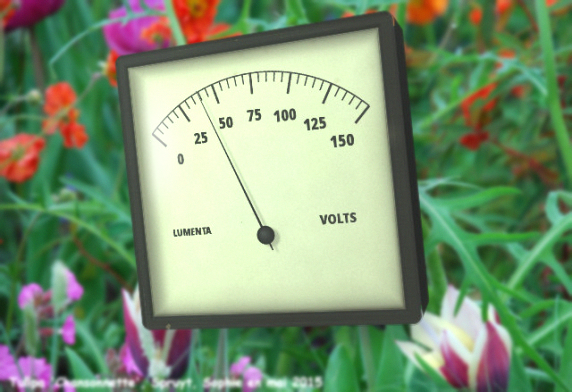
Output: 40 V
